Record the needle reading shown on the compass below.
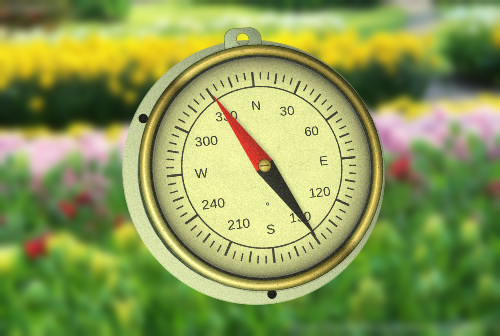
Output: 330 °
